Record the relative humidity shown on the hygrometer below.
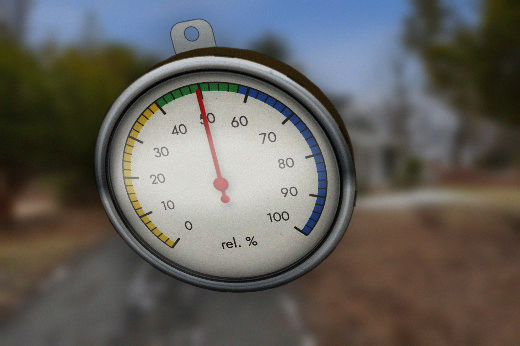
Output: 50 %
